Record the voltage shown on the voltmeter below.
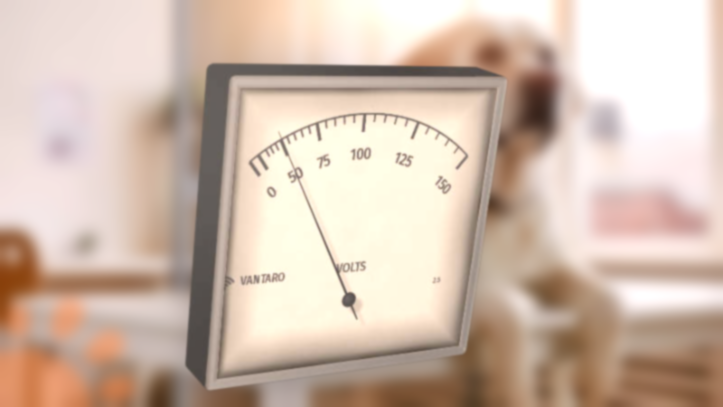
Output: 50 V
